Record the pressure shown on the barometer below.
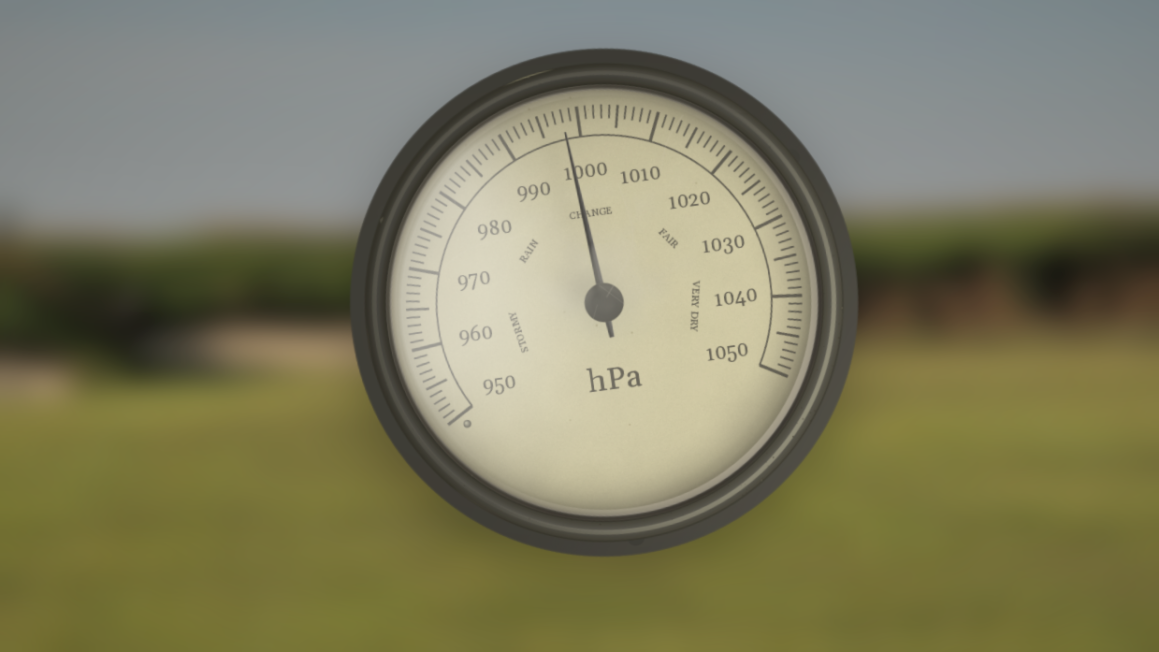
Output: 998 hPa
